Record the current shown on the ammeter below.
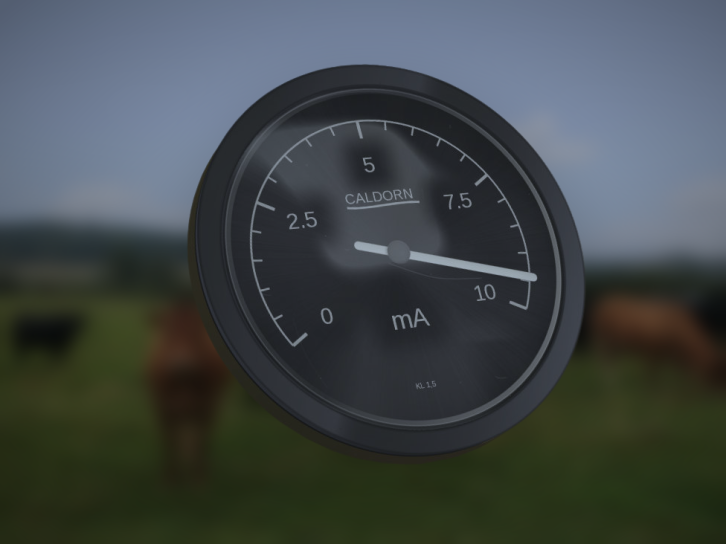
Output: 9.5 mA
